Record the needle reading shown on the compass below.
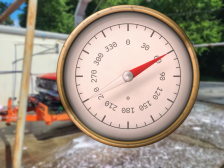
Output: 60 °
